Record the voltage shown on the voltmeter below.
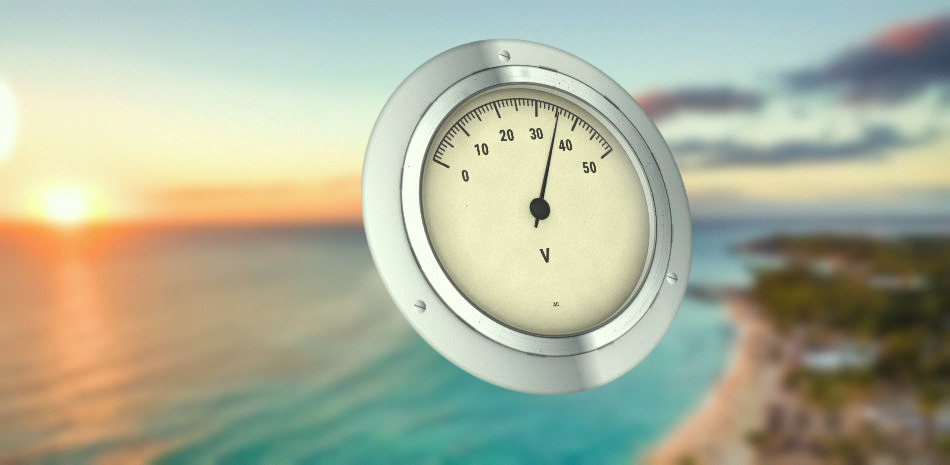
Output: 35 V
